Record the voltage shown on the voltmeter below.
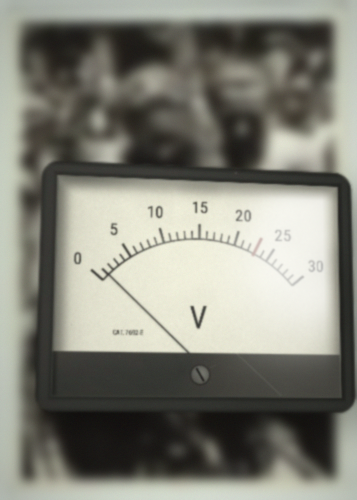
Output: 1 V
